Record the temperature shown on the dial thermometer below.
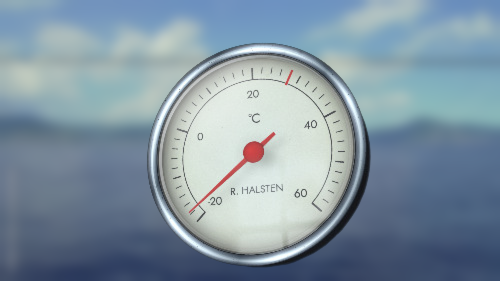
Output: -18 °C
